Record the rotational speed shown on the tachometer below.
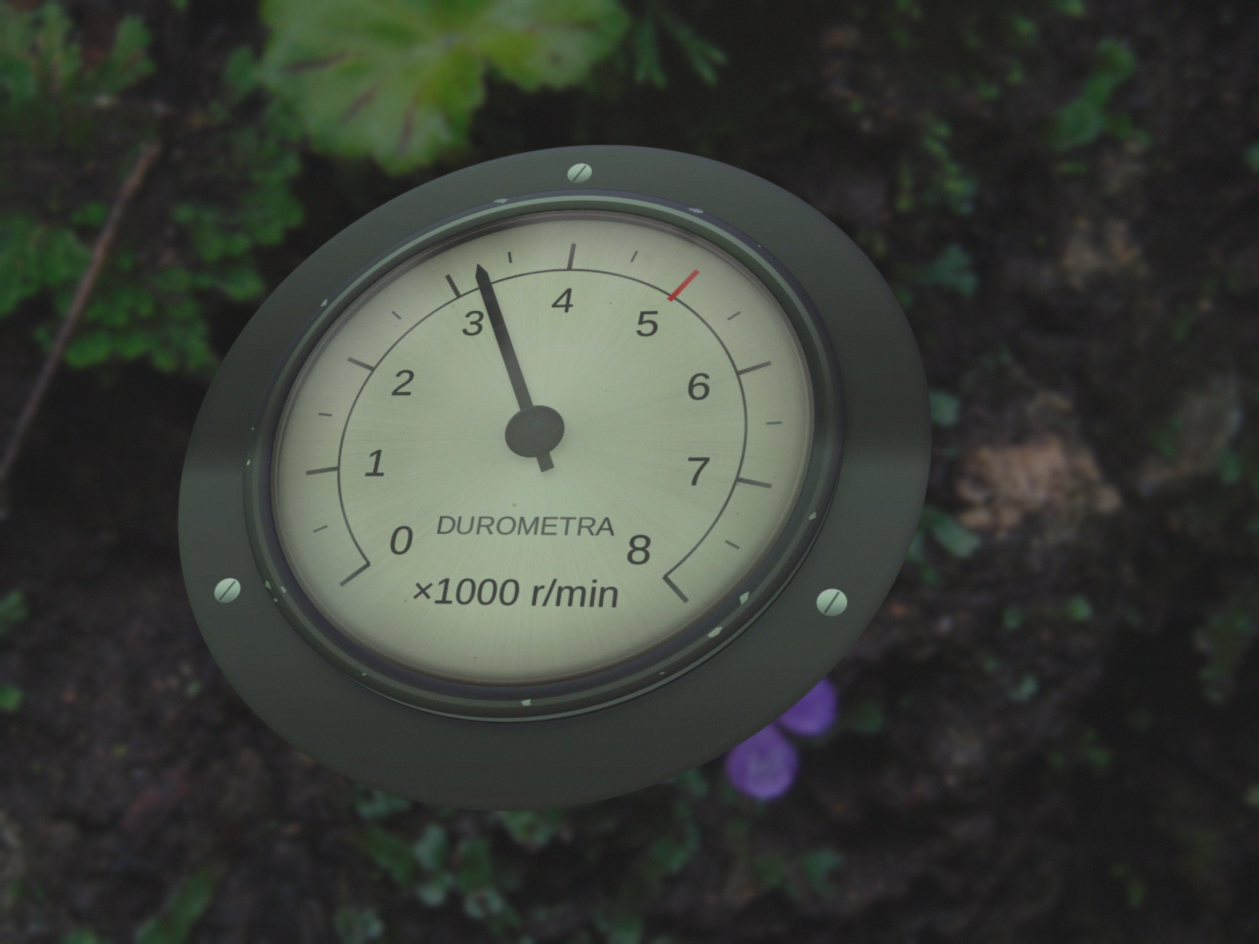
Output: 3250 rpm
